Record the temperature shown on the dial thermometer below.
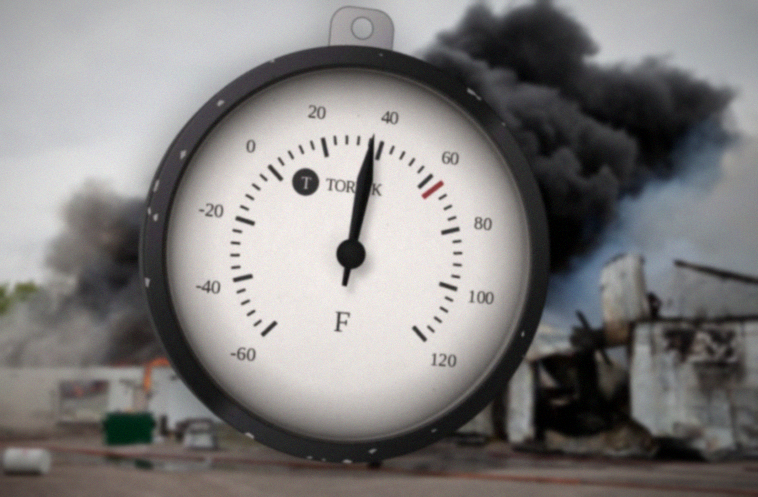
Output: 36 °F
